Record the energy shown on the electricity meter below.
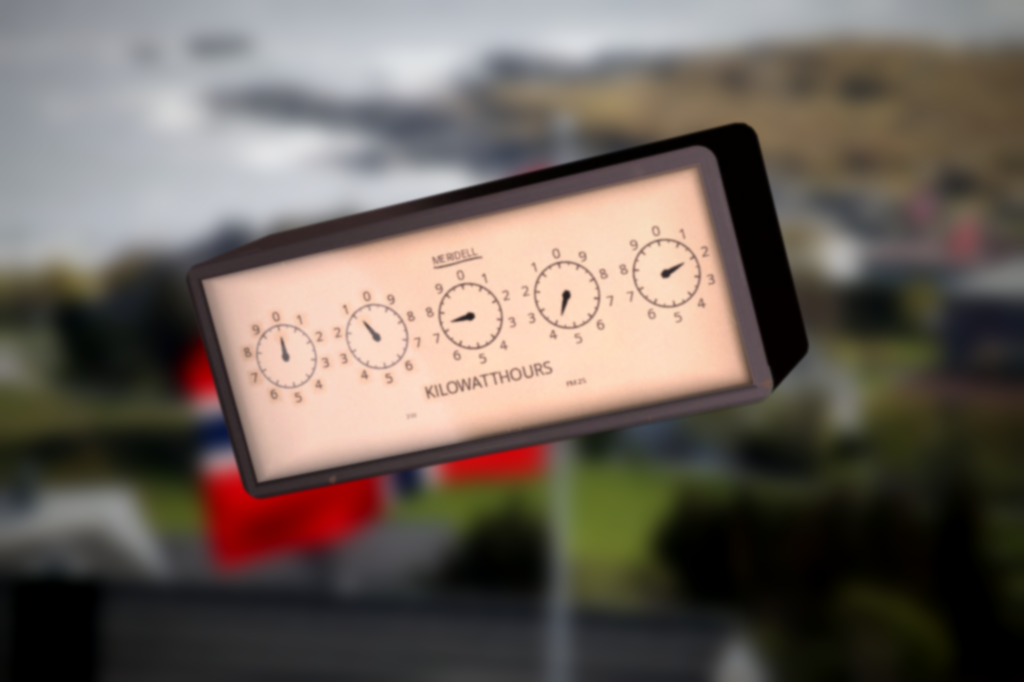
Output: 742 kWh
